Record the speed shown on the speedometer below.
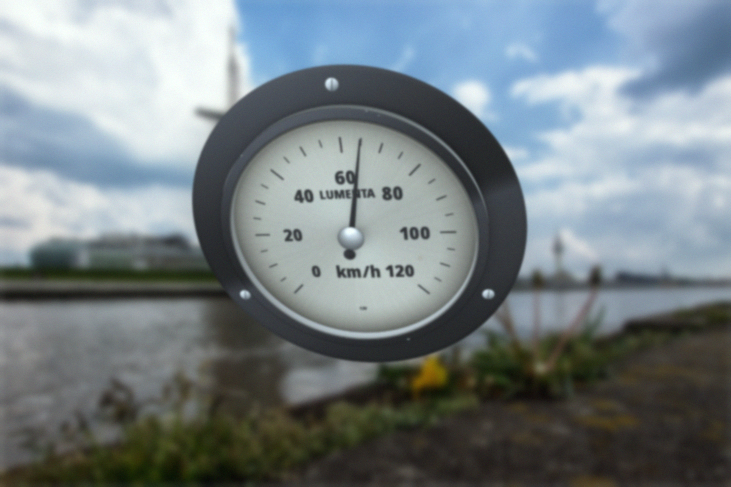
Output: 65 km/h
